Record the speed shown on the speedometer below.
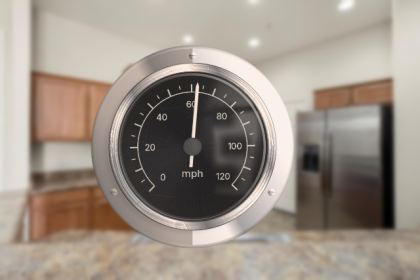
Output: 62.5 mph
